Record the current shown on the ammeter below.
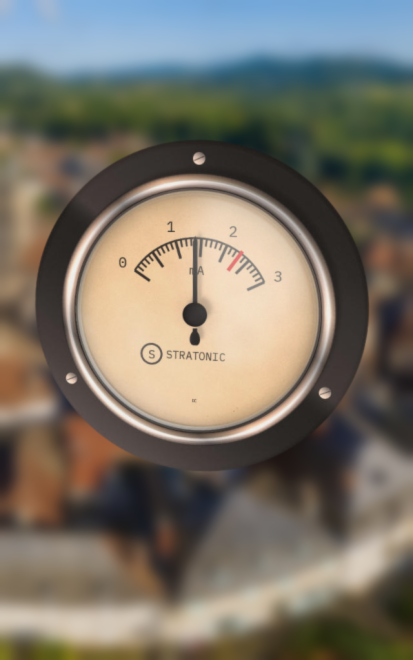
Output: 1.4 mA
